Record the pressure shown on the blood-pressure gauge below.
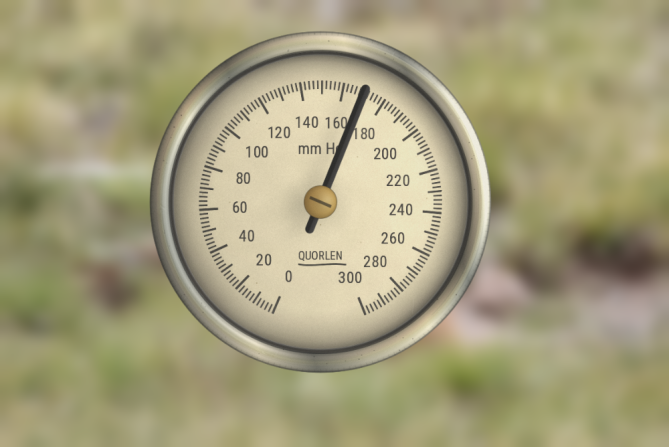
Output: 170 mmHg
